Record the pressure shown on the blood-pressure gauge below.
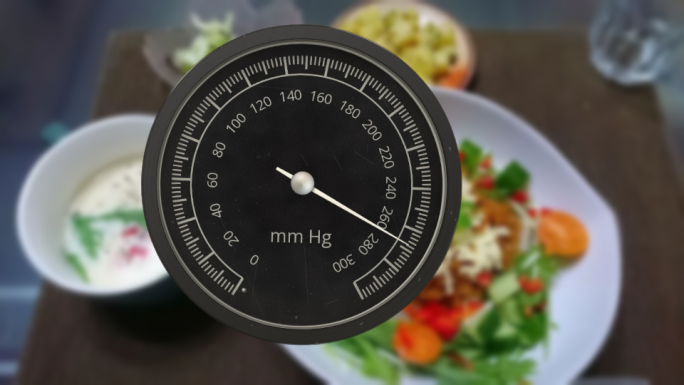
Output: 268 mmHg
